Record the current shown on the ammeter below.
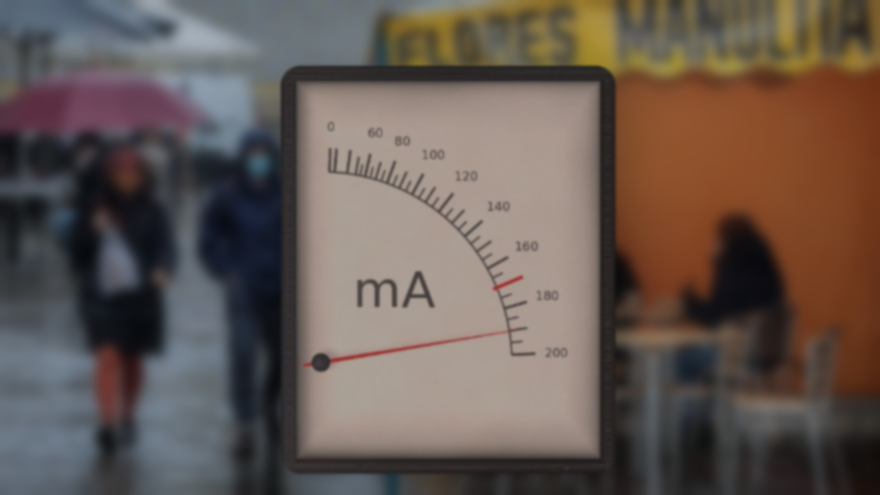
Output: 190 mA
